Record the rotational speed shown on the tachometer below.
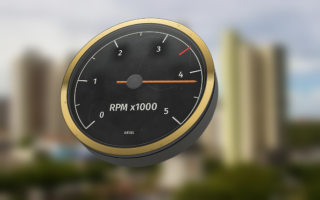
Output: 4250 rpm
